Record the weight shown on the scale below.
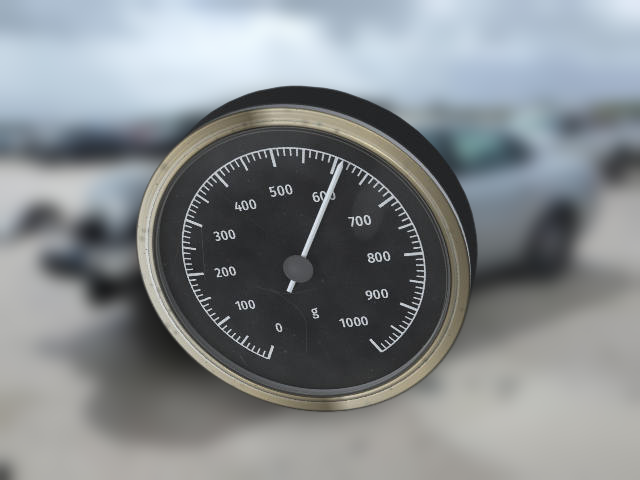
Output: 610 g
